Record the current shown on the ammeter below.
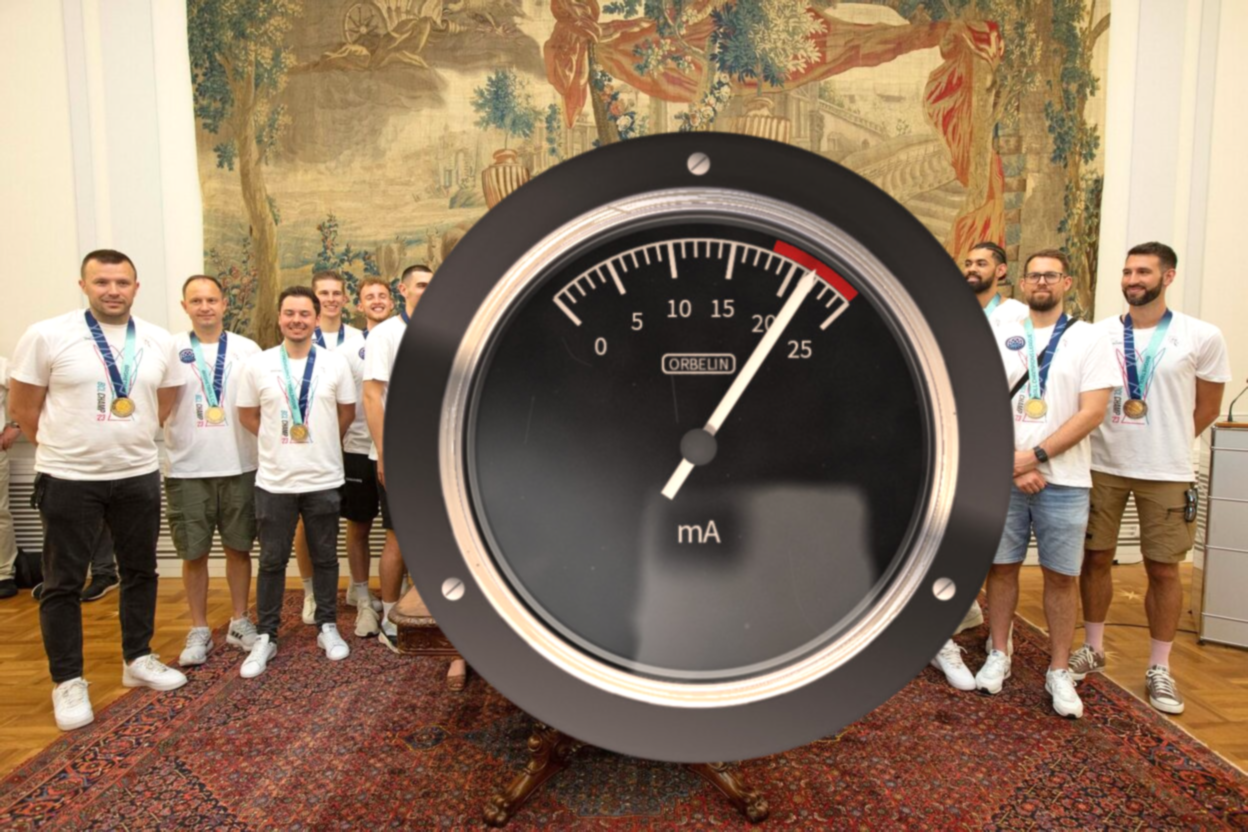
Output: 21.5 mA
